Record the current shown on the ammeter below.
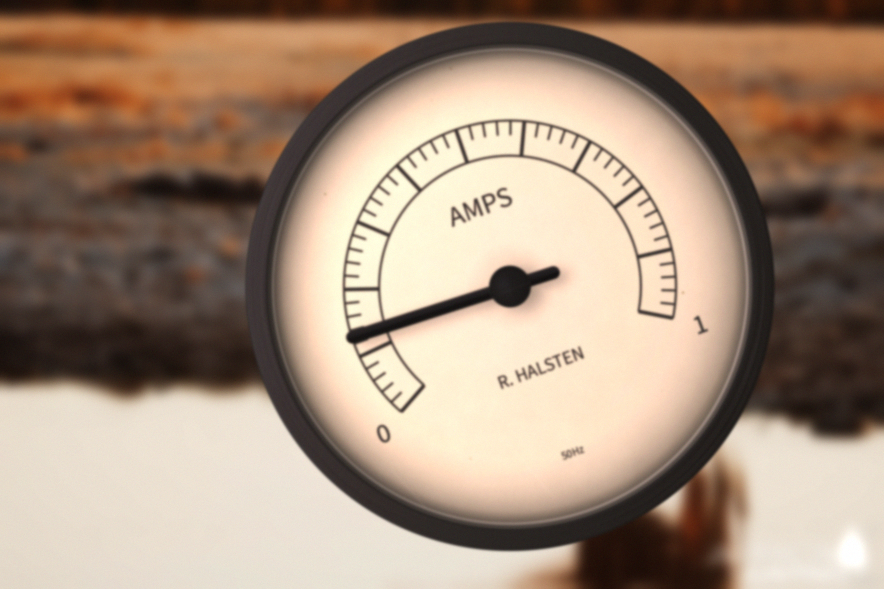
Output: 0.13 A
